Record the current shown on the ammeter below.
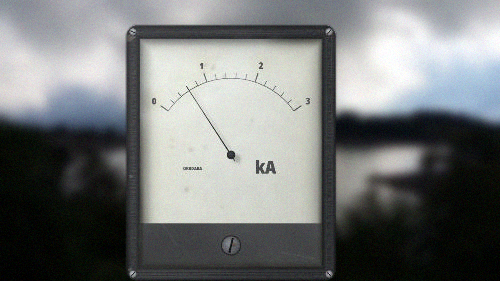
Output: 0.6 kA
